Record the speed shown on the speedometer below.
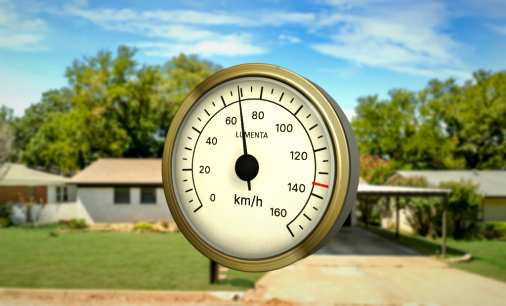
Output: 70 km/h
